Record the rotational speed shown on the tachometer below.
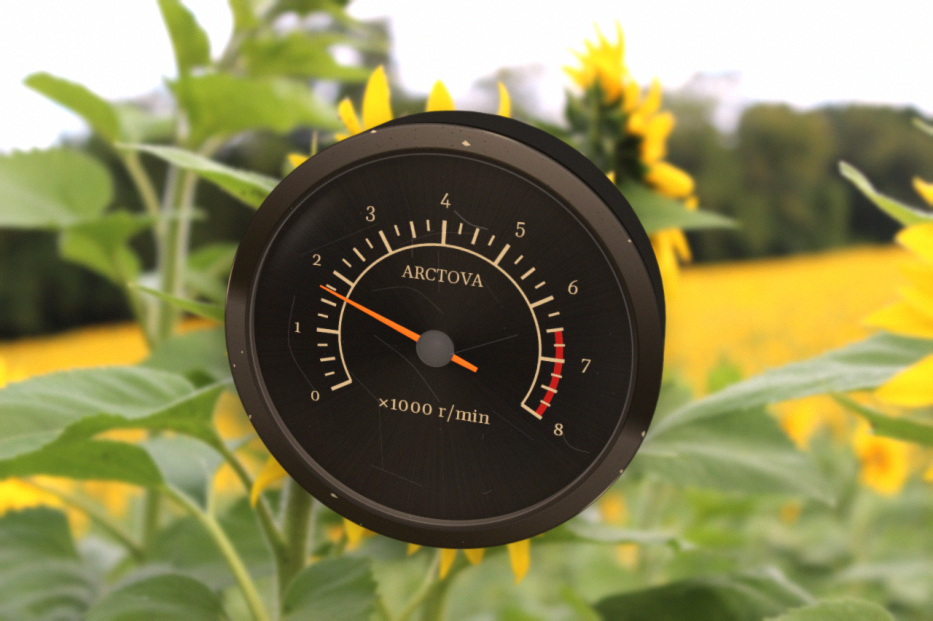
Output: 1750 rpm
